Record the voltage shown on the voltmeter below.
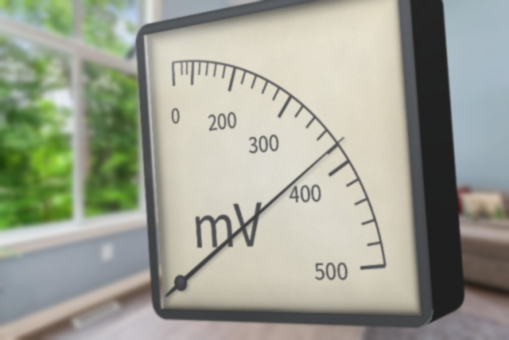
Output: 380 mV
